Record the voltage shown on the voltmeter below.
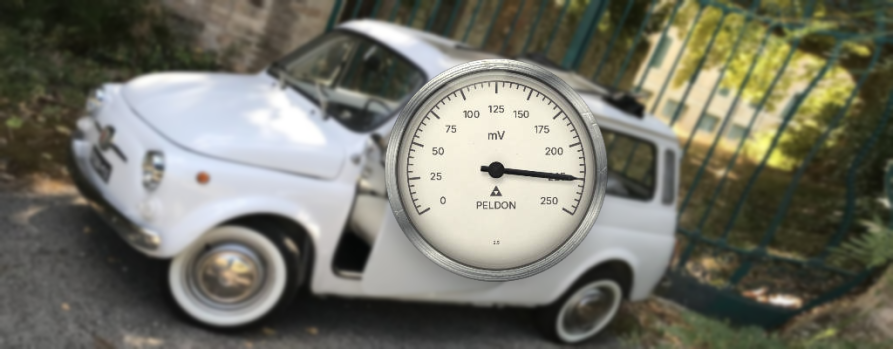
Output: 225 mV
